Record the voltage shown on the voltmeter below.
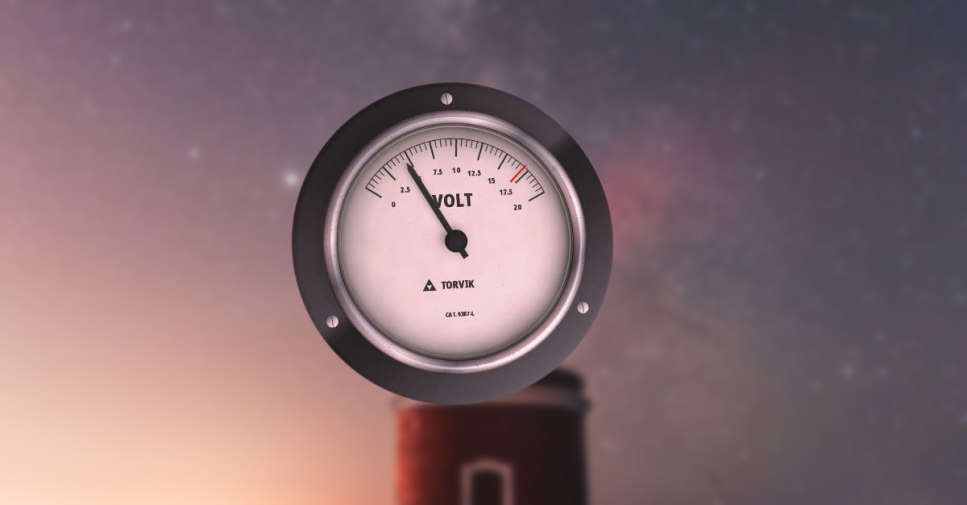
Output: 4.5 V
